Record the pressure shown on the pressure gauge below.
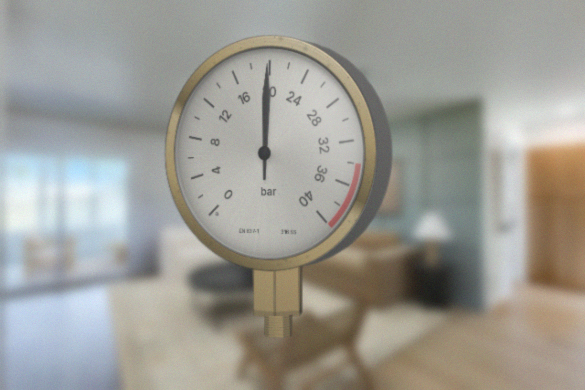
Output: 20 bar
